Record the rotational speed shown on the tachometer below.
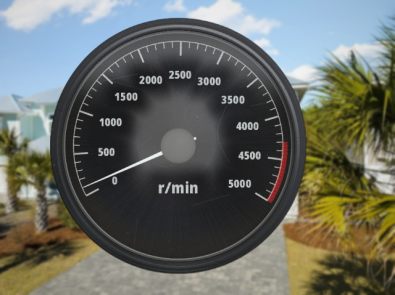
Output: 100 rpm
